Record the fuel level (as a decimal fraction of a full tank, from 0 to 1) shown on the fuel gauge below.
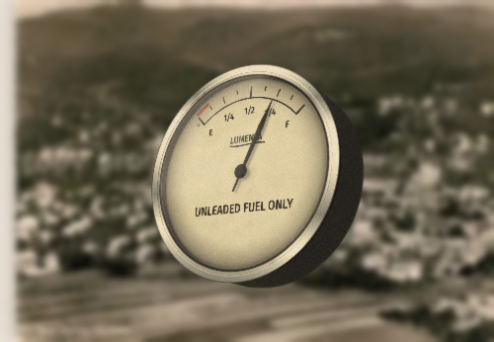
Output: 0.75
